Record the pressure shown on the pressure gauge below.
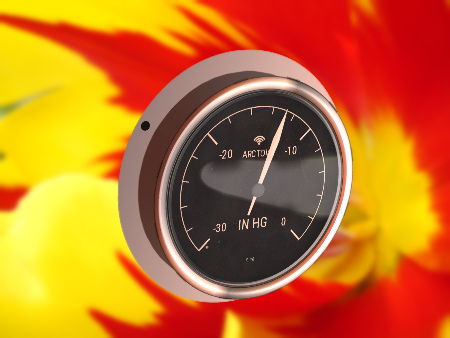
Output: -13 inHg
